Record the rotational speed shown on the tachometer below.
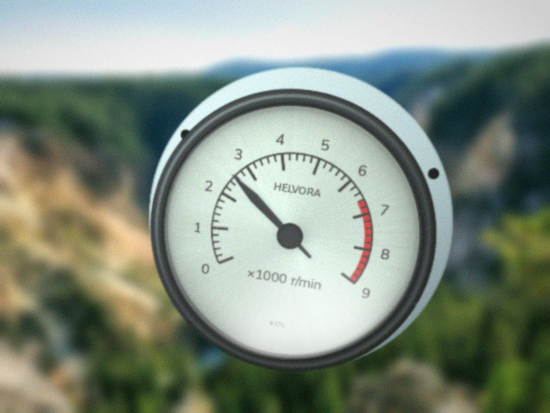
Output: 2600 rpm
